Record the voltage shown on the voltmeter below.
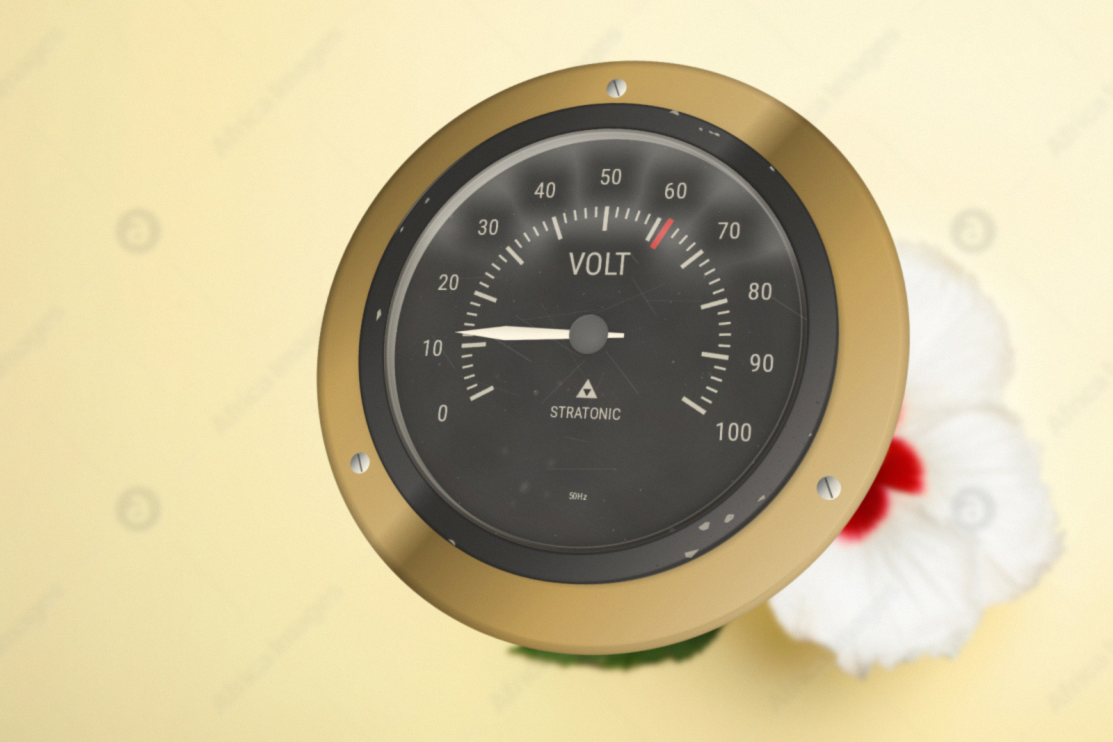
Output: 12 V
